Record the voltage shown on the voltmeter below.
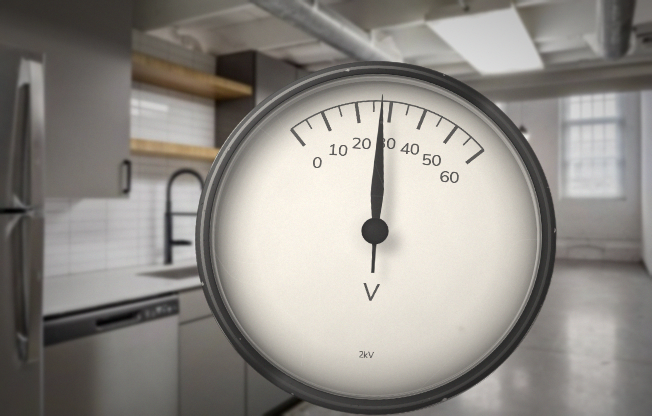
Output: 27.5 V
